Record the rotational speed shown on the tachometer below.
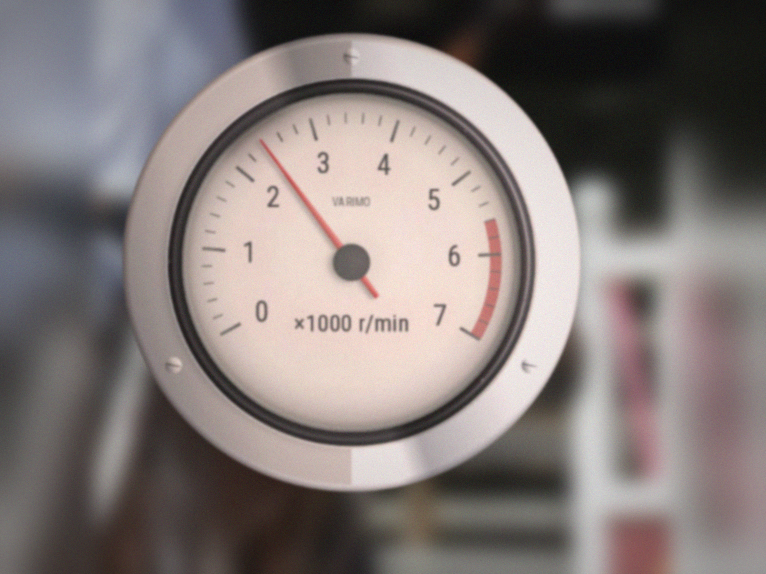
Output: 2400 rpm
